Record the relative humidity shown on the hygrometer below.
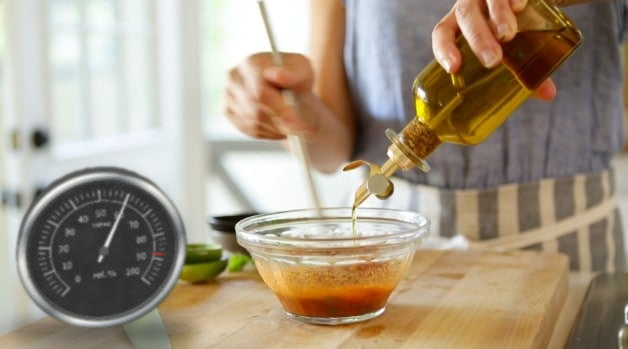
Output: 60 %
